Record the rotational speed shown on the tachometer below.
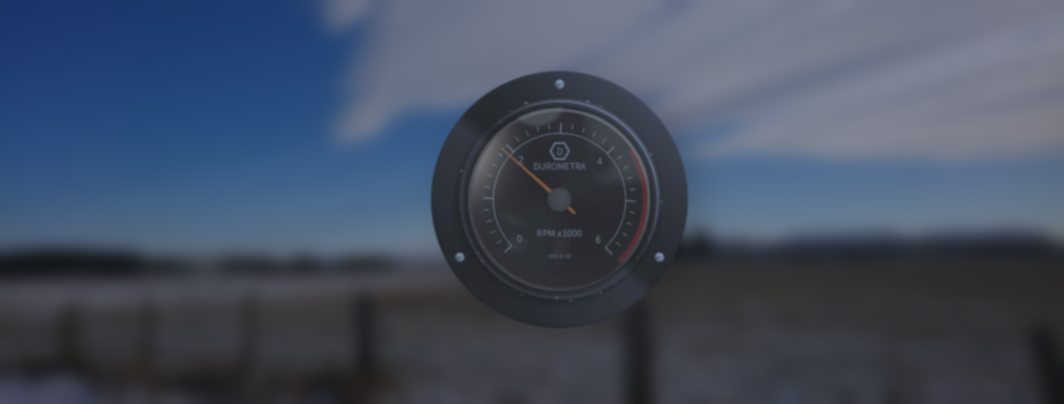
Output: 1900 rpm
